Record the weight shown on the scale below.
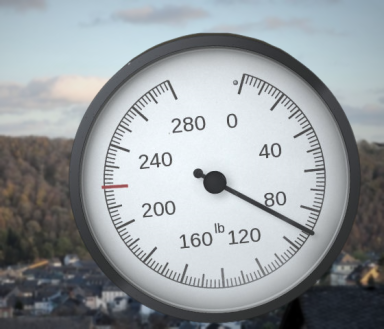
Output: 90 lb
